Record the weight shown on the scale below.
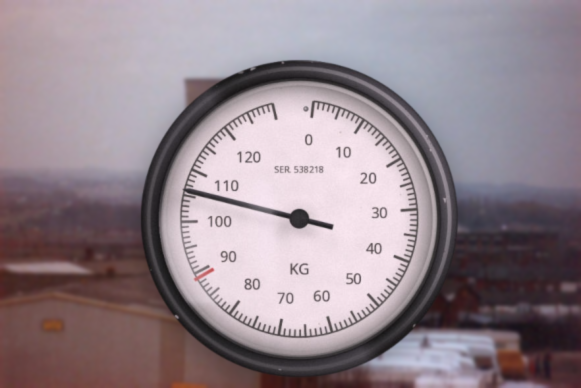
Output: 106 kg
